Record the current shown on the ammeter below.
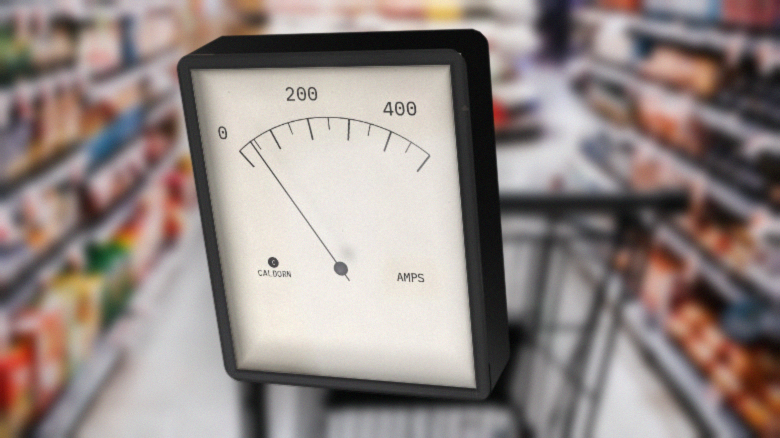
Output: 50 A
